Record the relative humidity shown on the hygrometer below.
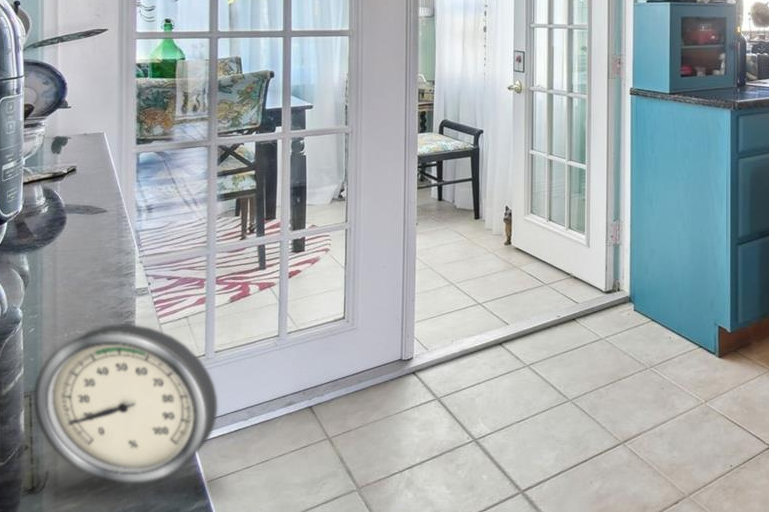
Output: 10 %
